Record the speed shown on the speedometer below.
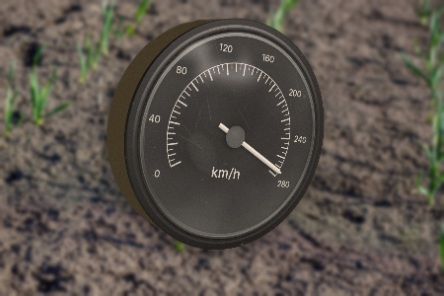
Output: 275 km/h
